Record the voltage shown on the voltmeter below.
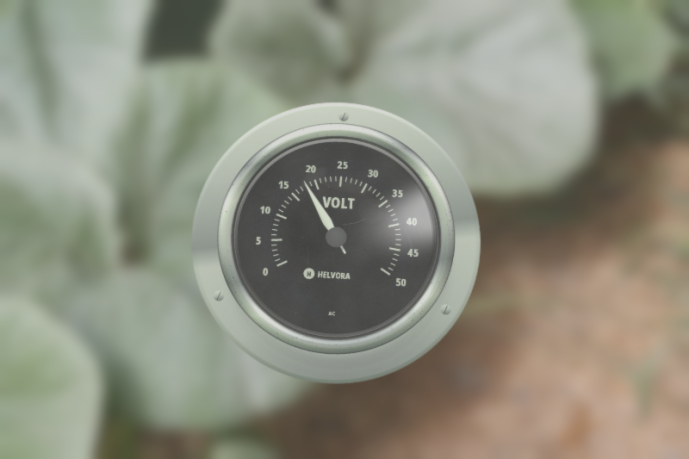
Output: 18 V
